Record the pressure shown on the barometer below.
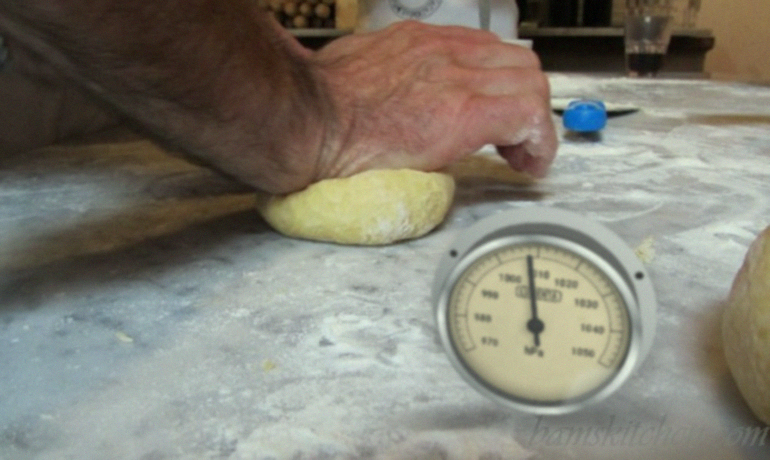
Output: 1008 hPa
